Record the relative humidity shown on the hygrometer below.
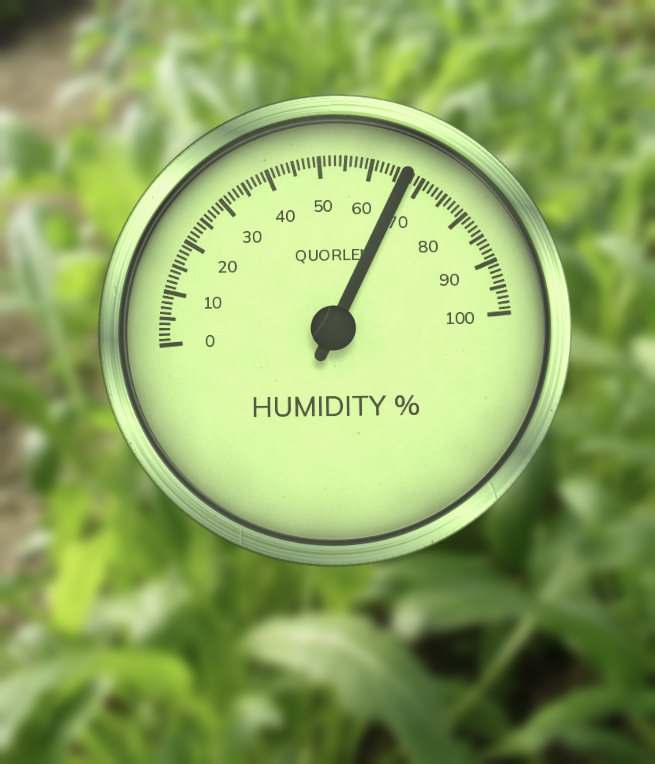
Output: 67 %
